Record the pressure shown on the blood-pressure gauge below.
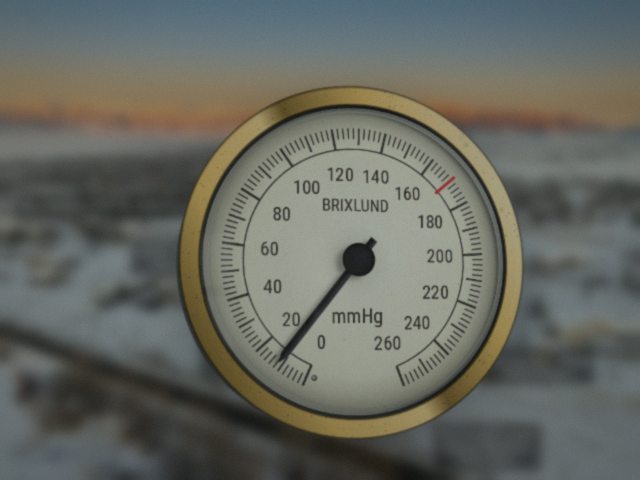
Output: 12 mmHg
